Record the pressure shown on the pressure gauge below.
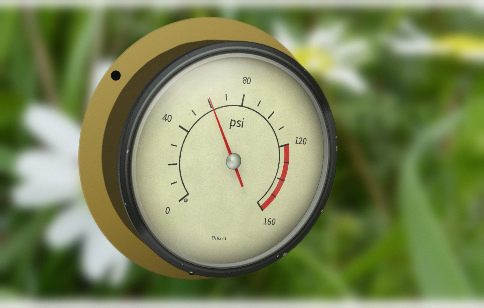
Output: 60 psi
